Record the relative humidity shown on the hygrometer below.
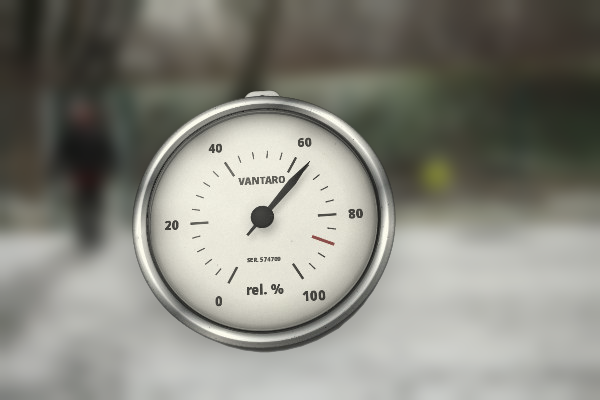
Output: 64 %
